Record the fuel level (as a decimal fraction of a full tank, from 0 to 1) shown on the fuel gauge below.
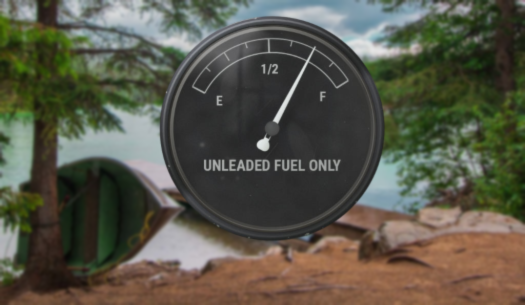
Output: 0.75
